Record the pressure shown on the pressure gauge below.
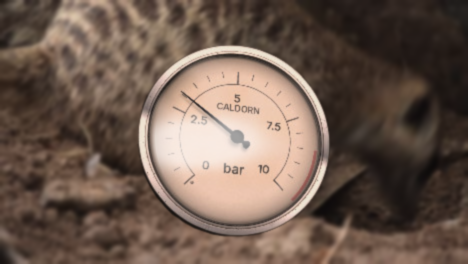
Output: 3 bar
